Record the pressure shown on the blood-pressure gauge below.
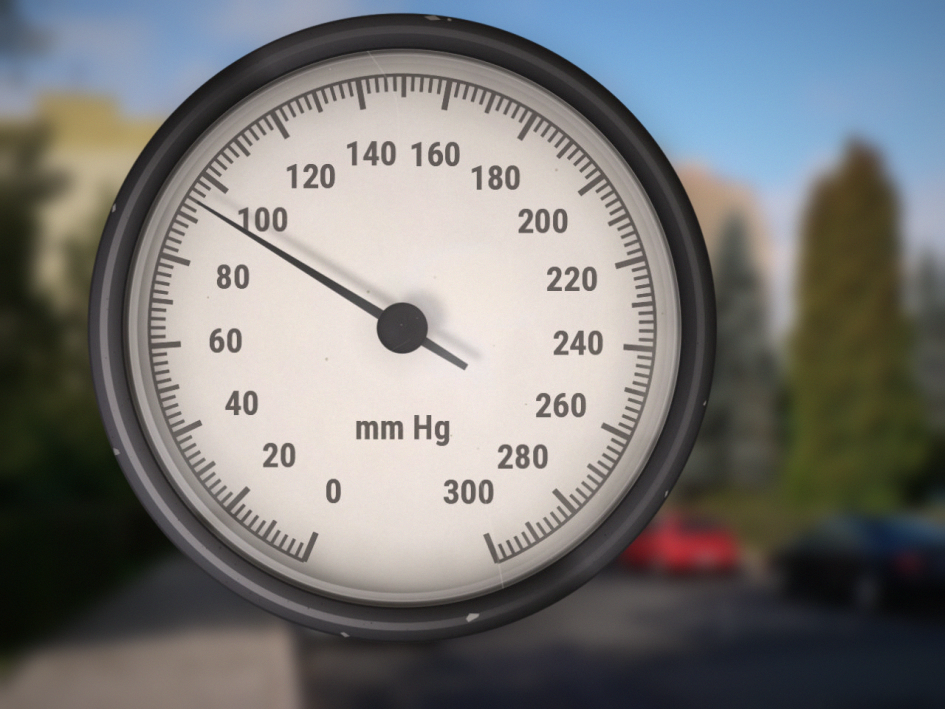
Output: 94 mmHg
